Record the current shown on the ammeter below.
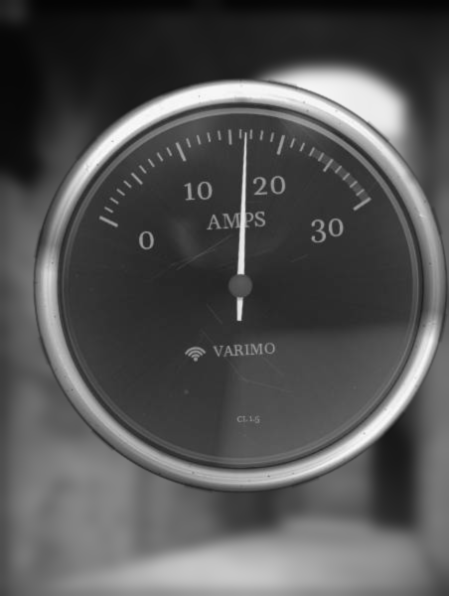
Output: 16.5 A
